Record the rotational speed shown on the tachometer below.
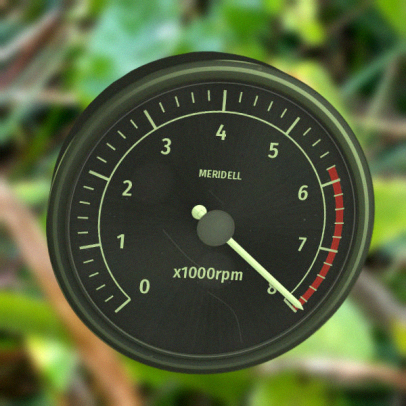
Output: 7900 rpm
